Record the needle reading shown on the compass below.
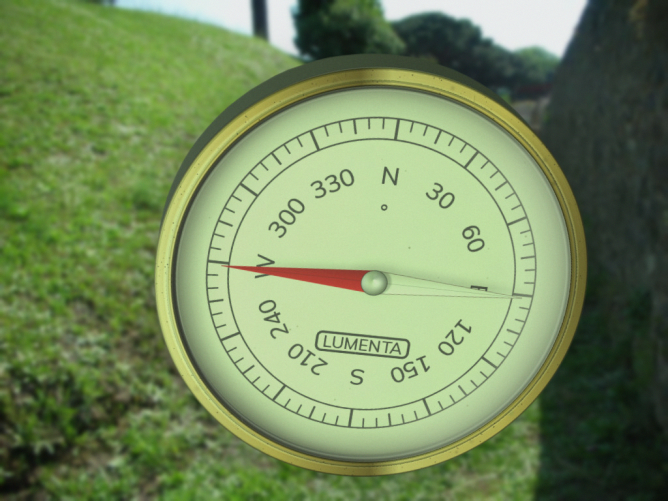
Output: 270 °
